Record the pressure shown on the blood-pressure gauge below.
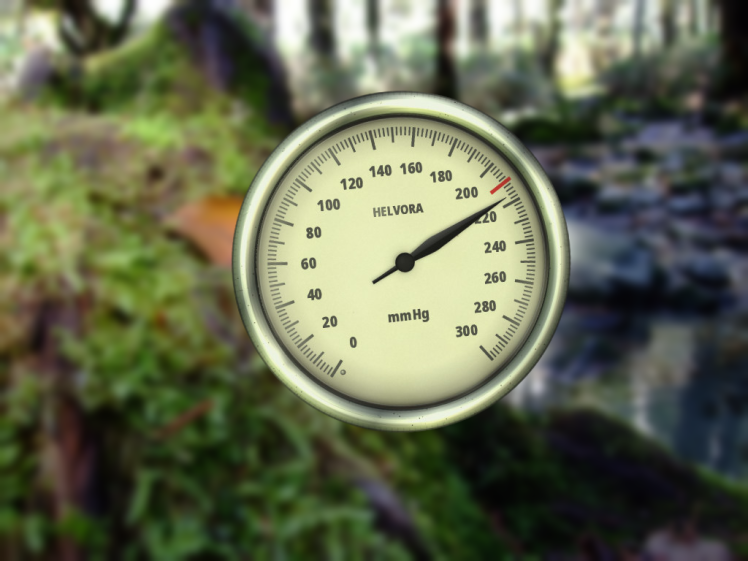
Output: 216 mmHg
